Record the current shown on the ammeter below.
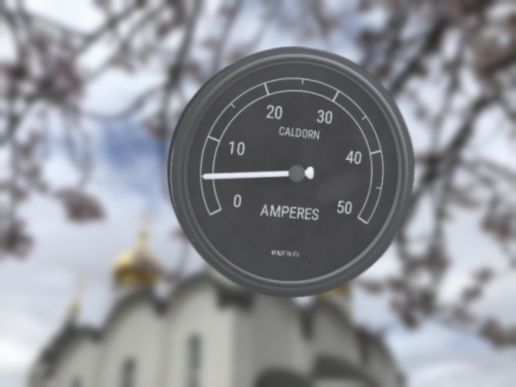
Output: 5 A
